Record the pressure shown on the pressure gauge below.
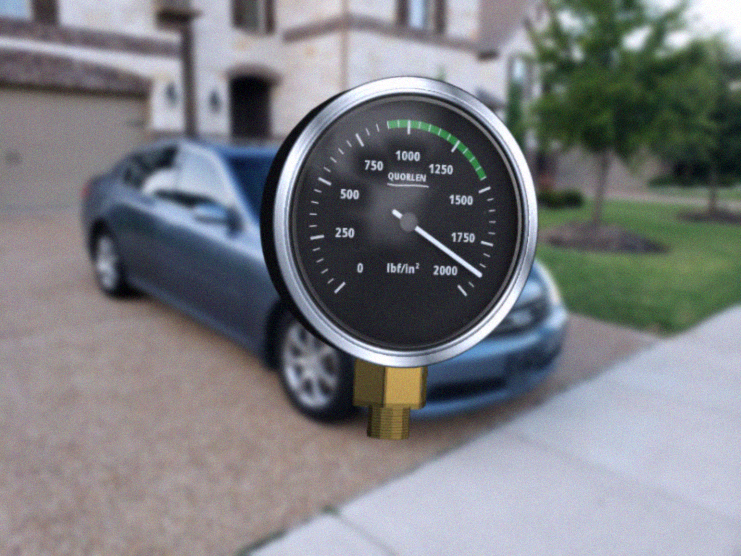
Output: 1900 psi
